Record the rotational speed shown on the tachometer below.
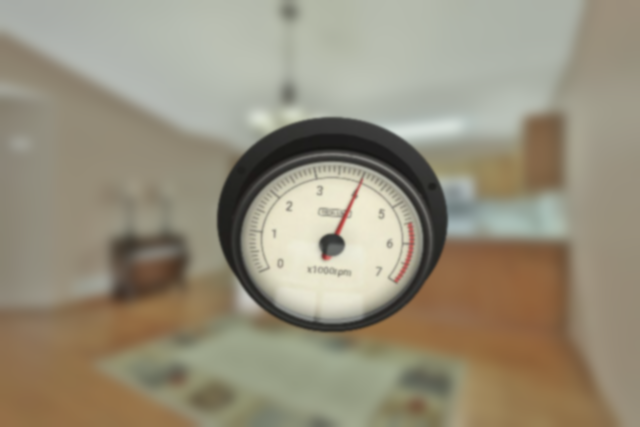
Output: 4000 rpm
